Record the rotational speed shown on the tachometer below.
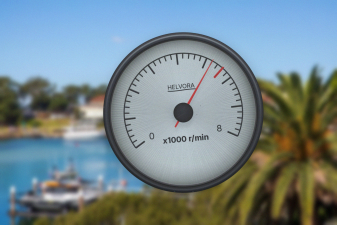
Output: 5200 rpm
